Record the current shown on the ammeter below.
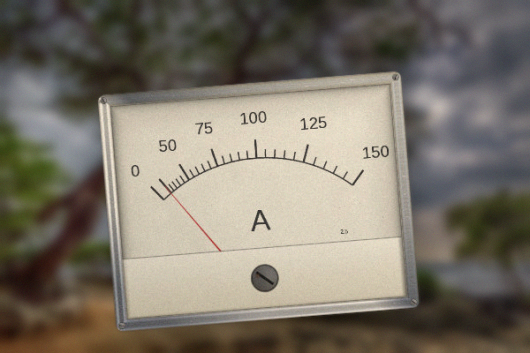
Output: 25 A
